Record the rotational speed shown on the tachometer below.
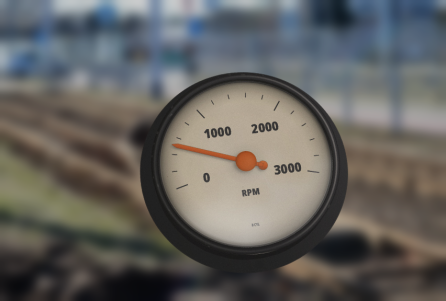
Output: 500 rpm
